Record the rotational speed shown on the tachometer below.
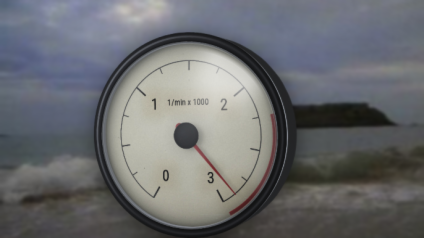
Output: 2875 rpm
